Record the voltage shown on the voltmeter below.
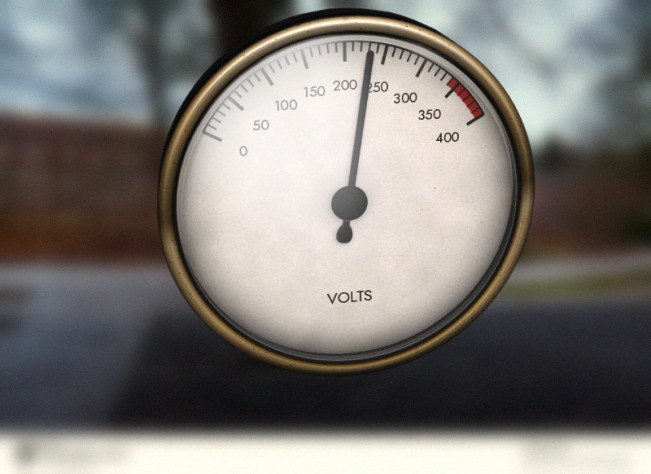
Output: 230 V
